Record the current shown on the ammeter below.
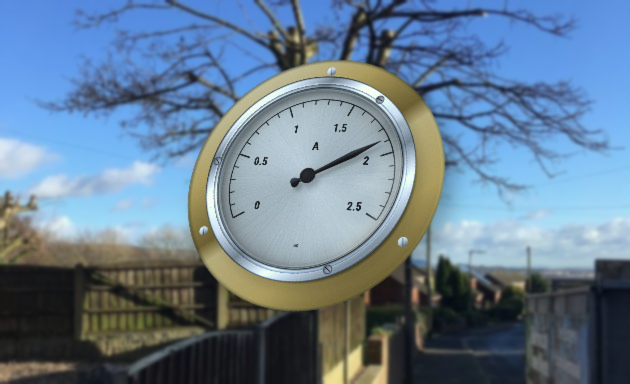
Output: 1.9 A
